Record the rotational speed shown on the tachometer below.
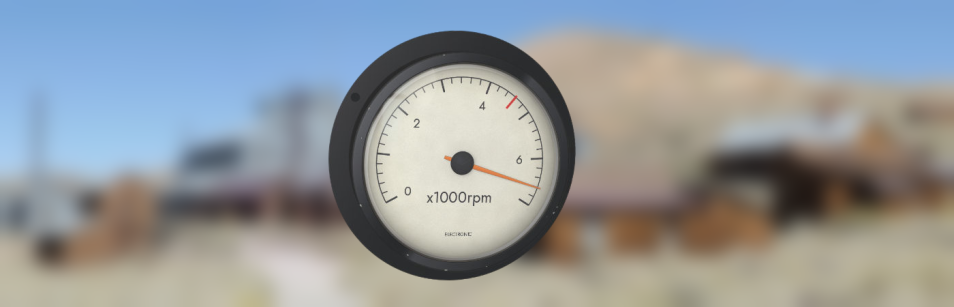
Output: 6600 rpm
